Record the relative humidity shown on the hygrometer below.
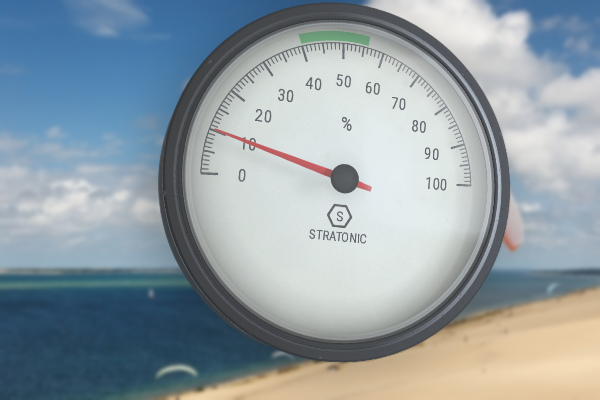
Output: 10 %
